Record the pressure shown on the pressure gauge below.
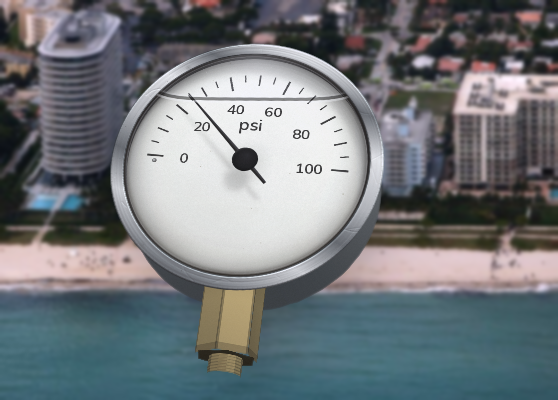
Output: 25 psi
